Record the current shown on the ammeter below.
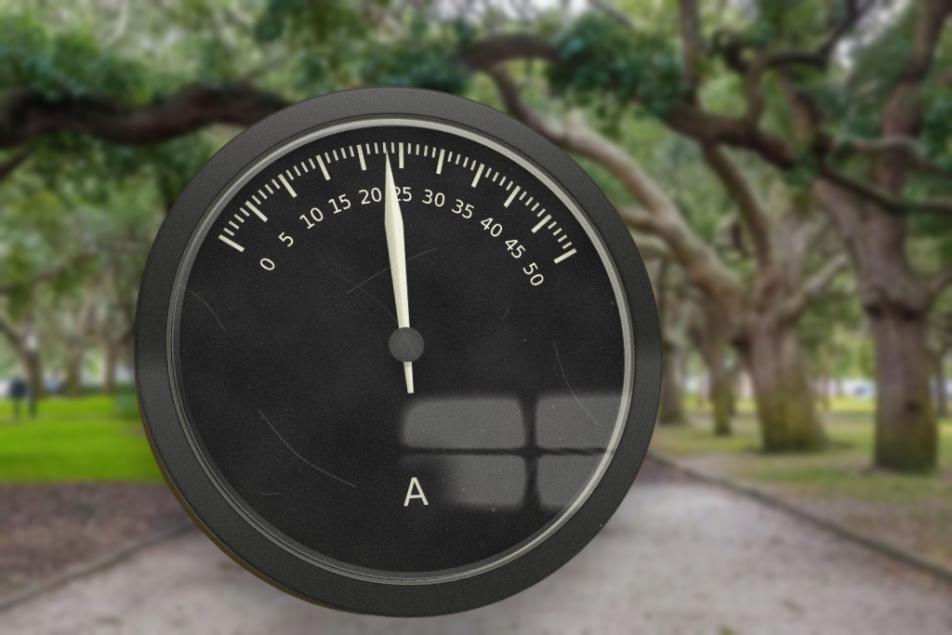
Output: 23 A
